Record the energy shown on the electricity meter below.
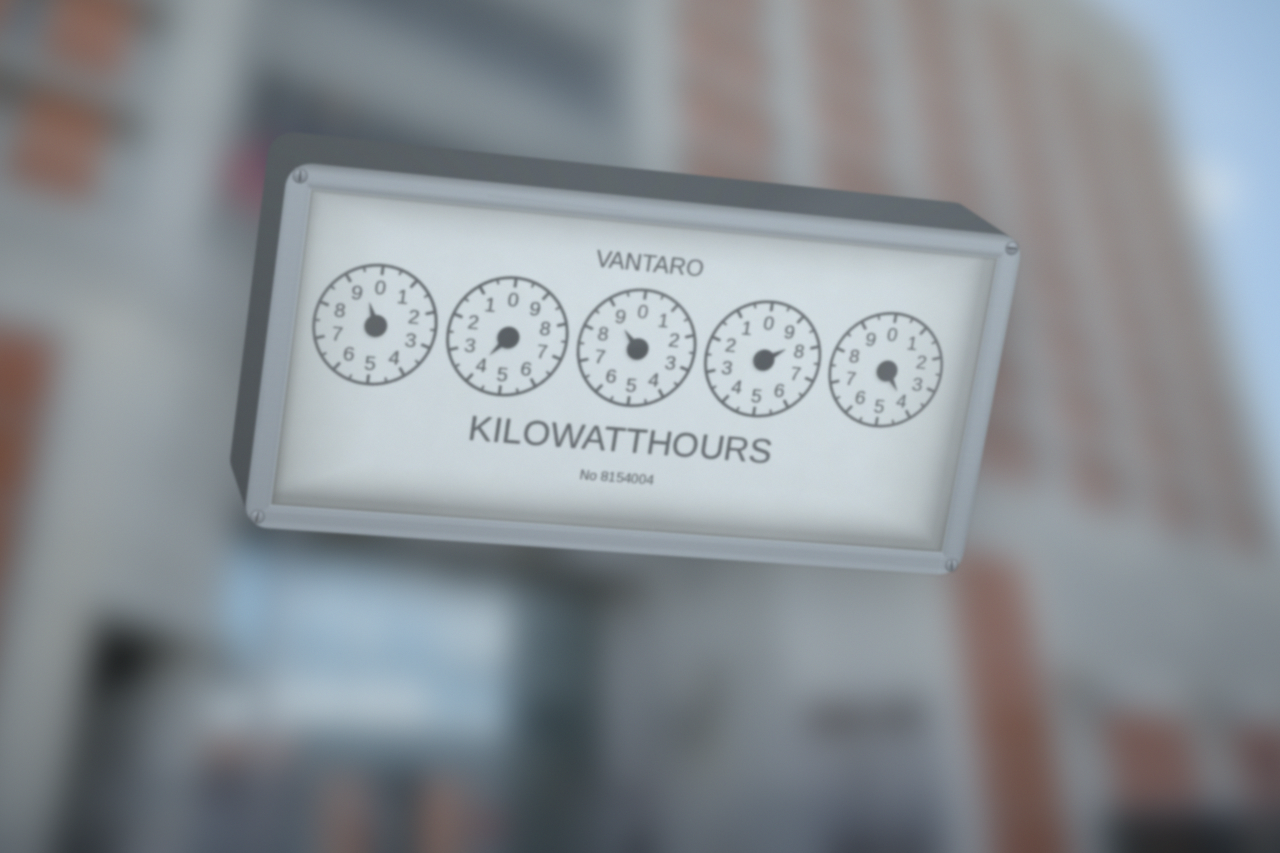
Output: 93884 kWh
